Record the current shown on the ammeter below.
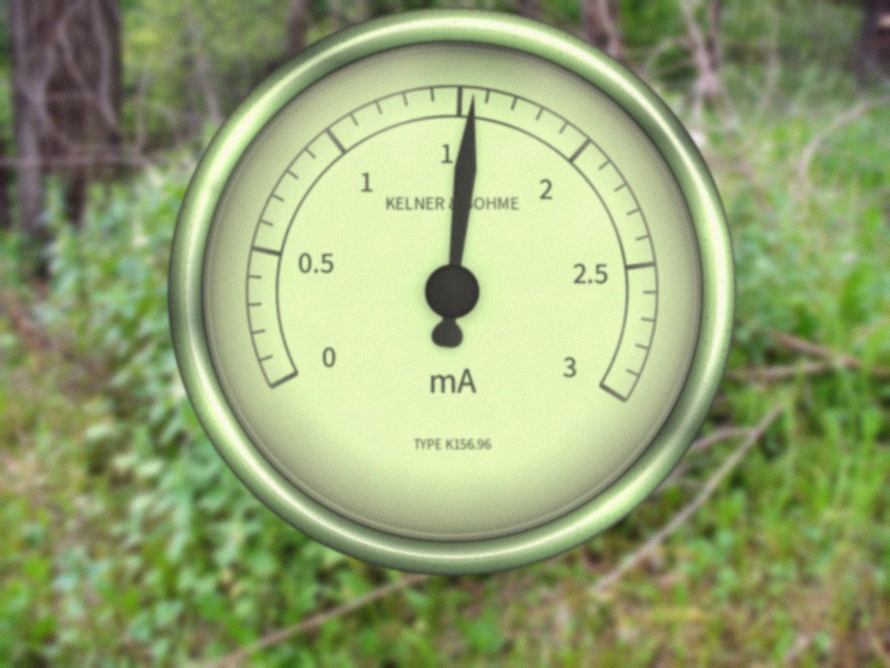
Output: 1.55 mA
